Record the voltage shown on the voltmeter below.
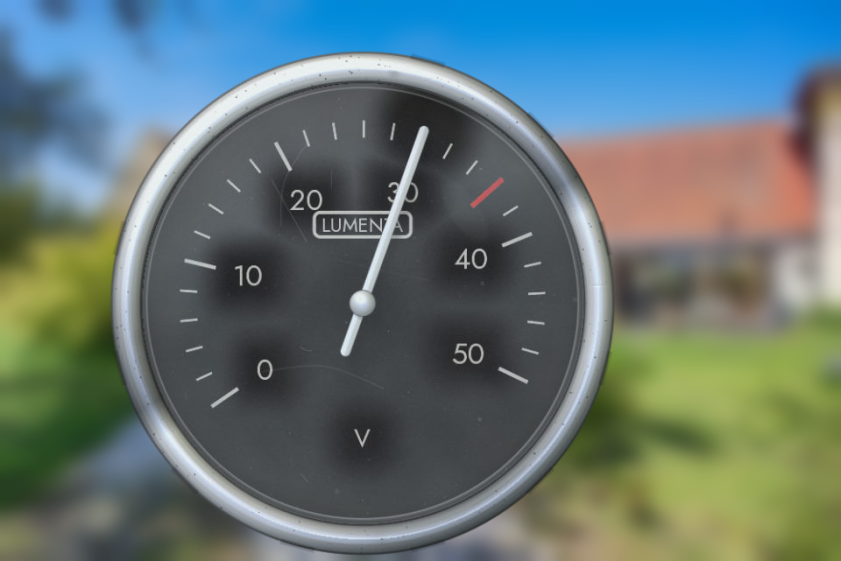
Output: 30 V
